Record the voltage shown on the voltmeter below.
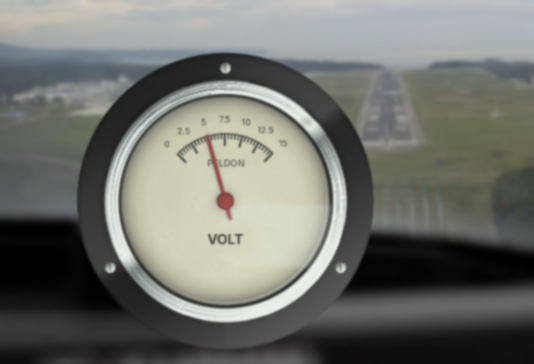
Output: 5 V
